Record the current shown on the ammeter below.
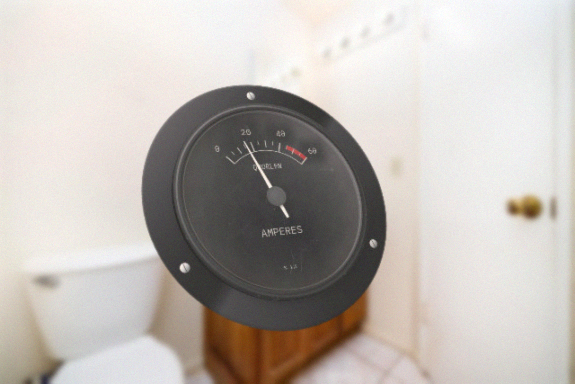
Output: 15 A
